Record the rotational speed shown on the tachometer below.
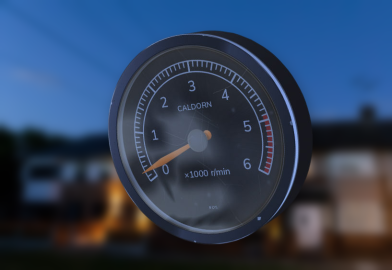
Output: 200 rpm
